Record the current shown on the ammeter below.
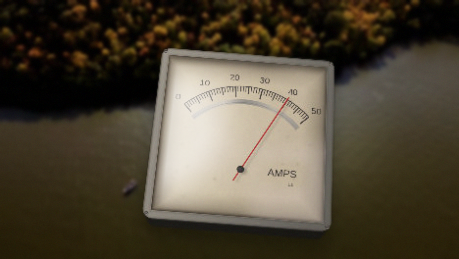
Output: 40 A
